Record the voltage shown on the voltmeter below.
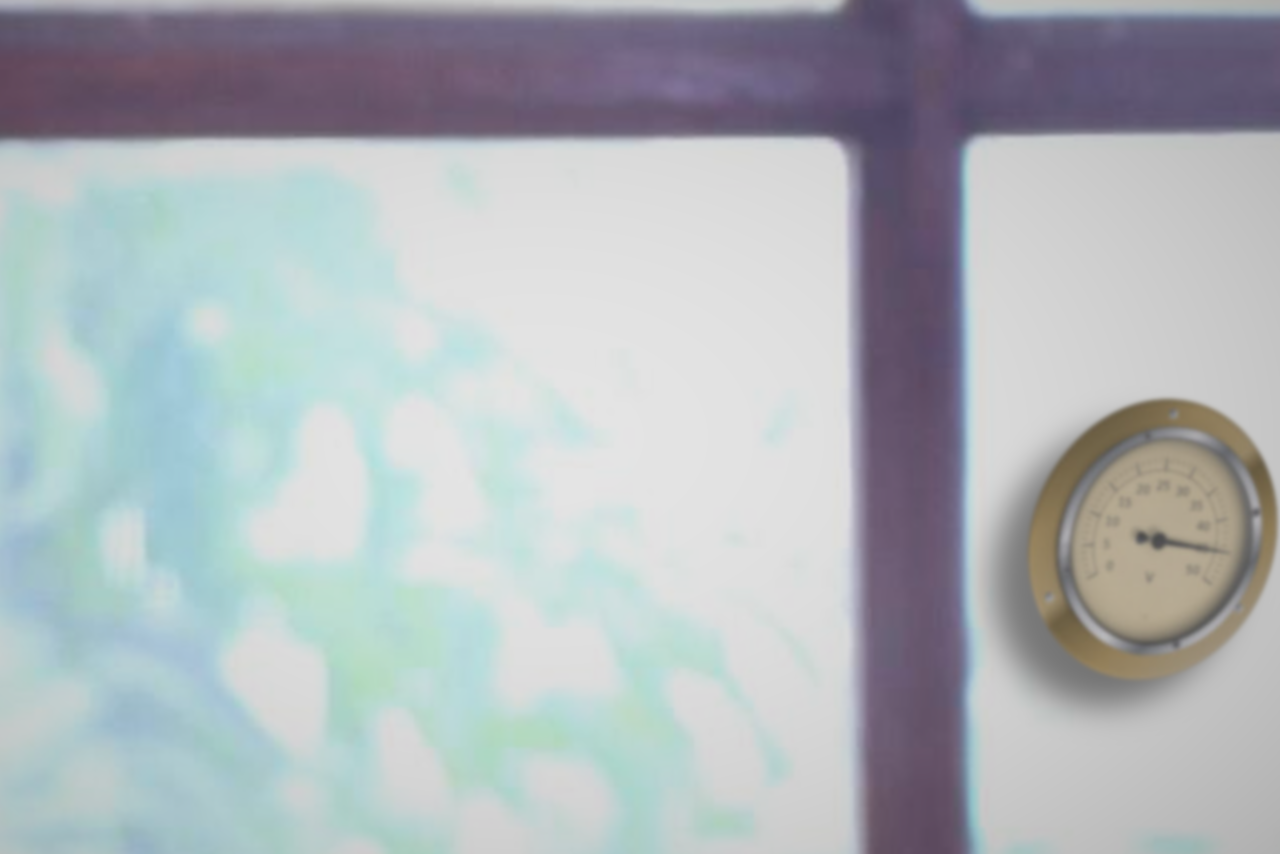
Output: 45 V
